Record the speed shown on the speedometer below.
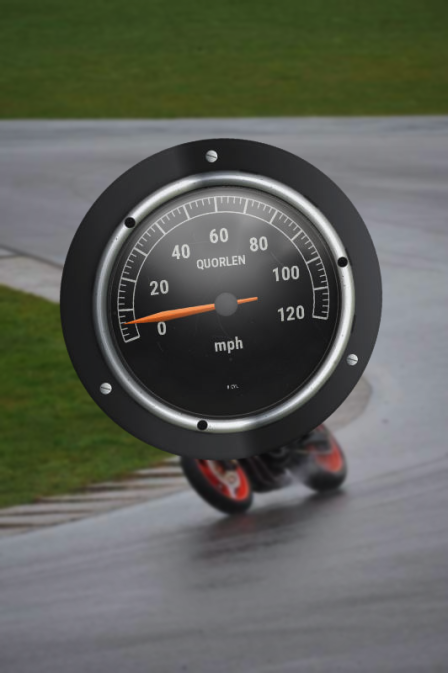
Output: 6 mph
